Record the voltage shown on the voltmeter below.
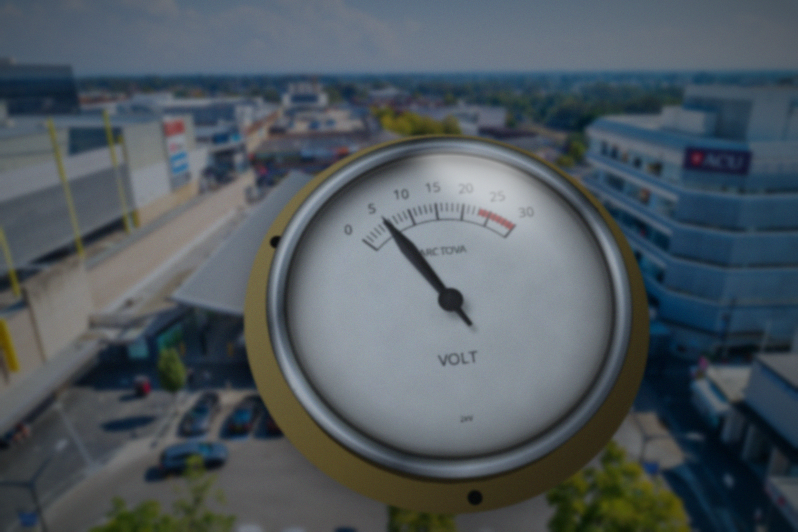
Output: 5 V
